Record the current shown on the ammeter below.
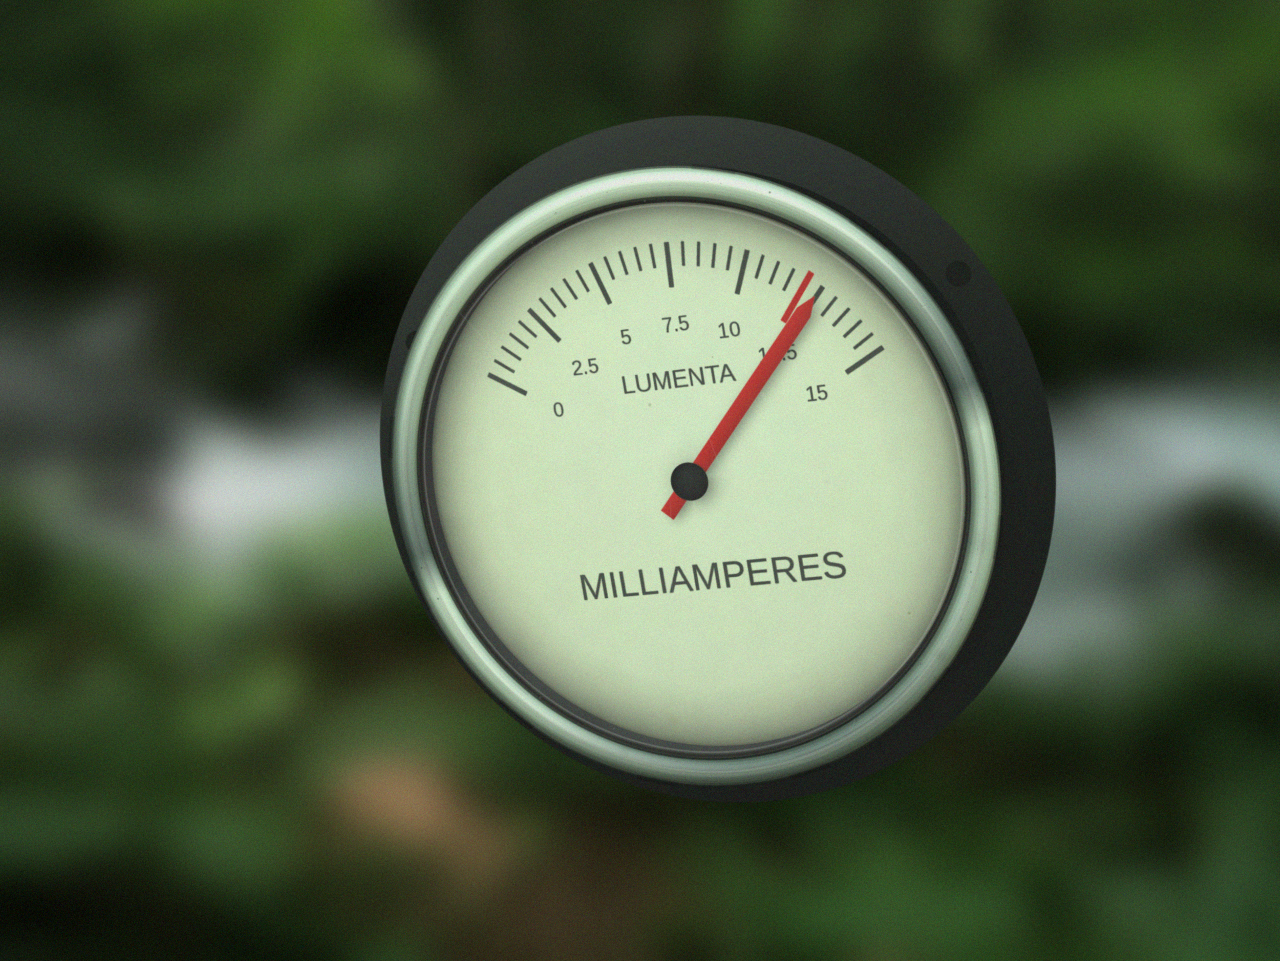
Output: 12.5 mA
